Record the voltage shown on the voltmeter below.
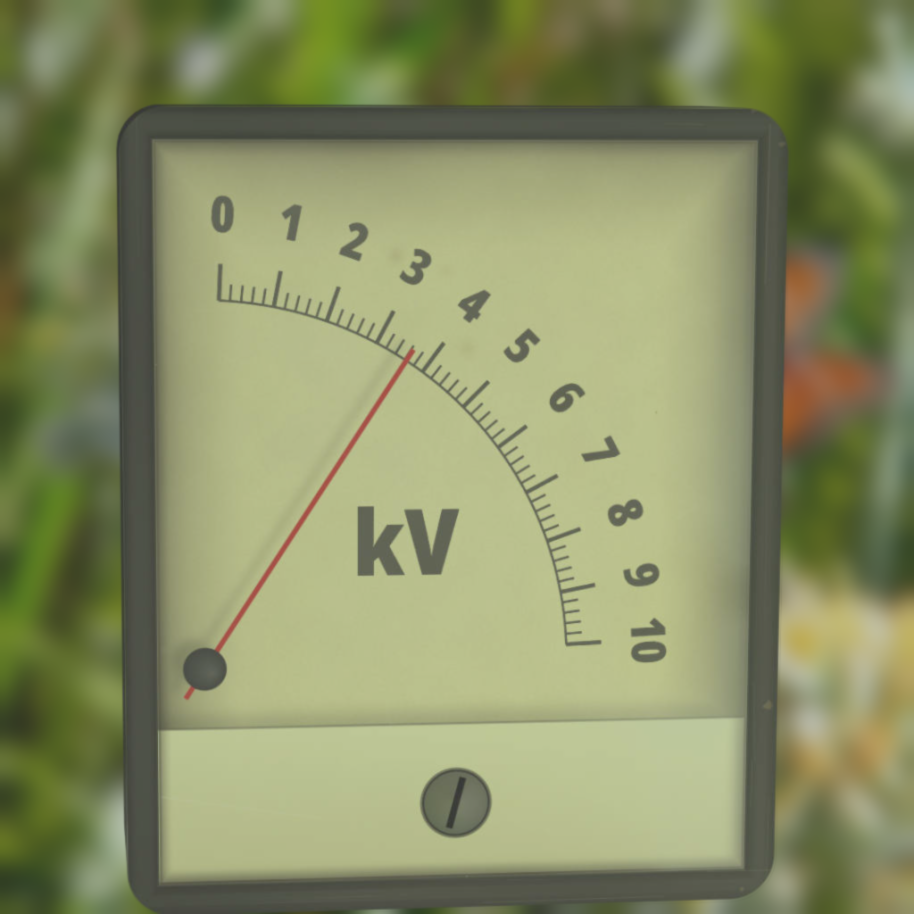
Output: 3.6 kV
